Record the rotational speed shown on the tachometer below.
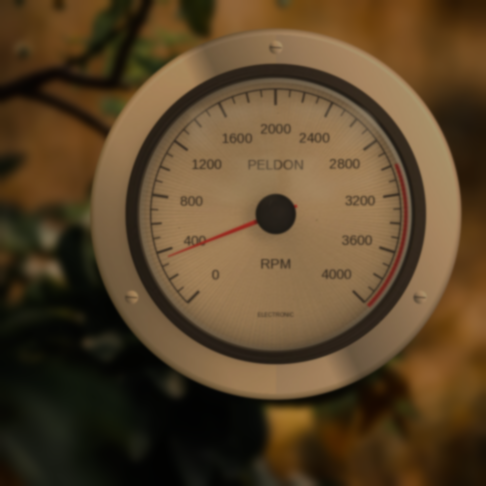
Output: 350 rpm
